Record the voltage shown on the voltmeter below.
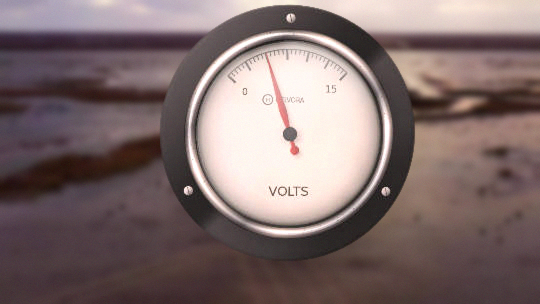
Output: 5 V
